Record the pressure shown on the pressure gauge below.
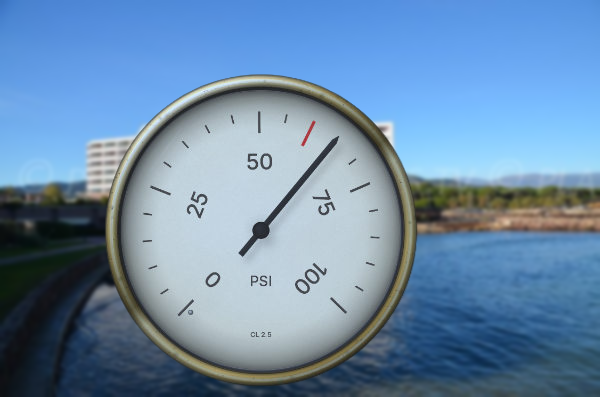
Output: 65 psi
